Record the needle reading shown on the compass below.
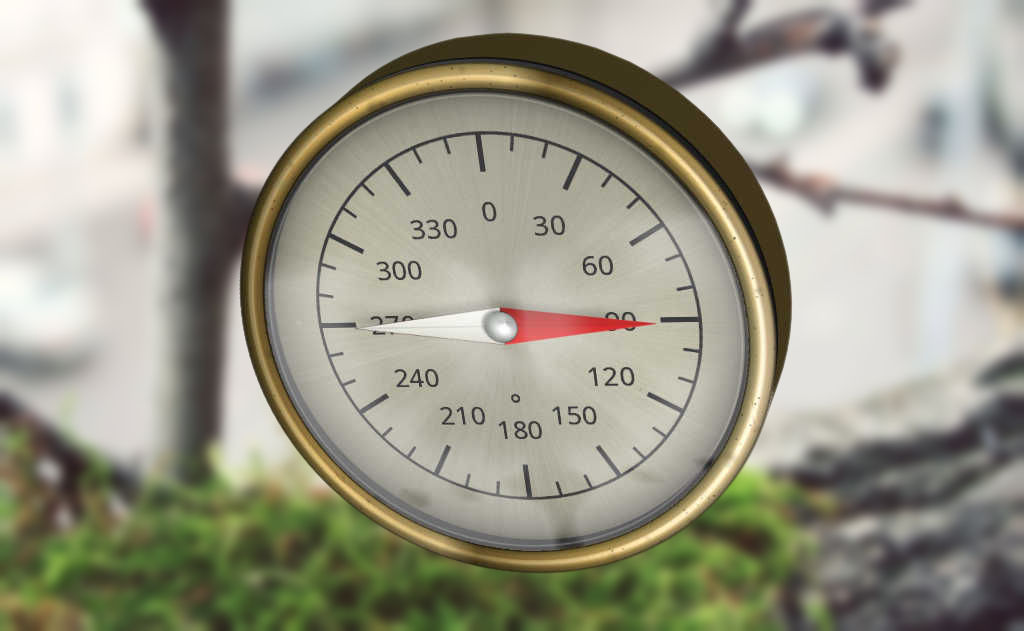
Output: 90 °
